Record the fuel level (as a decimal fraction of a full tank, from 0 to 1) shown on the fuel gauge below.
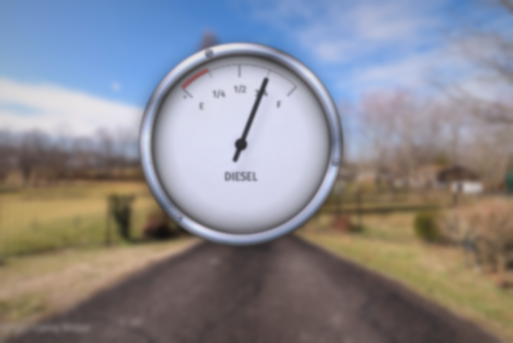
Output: 0.75
